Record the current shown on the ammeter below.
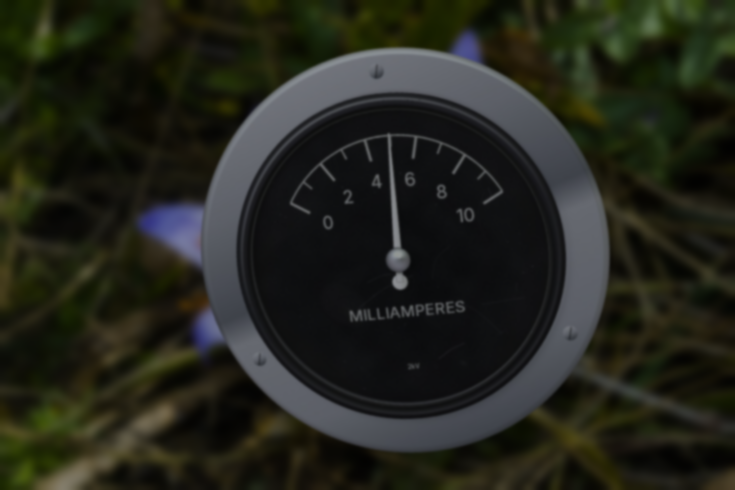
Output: 5 mA
